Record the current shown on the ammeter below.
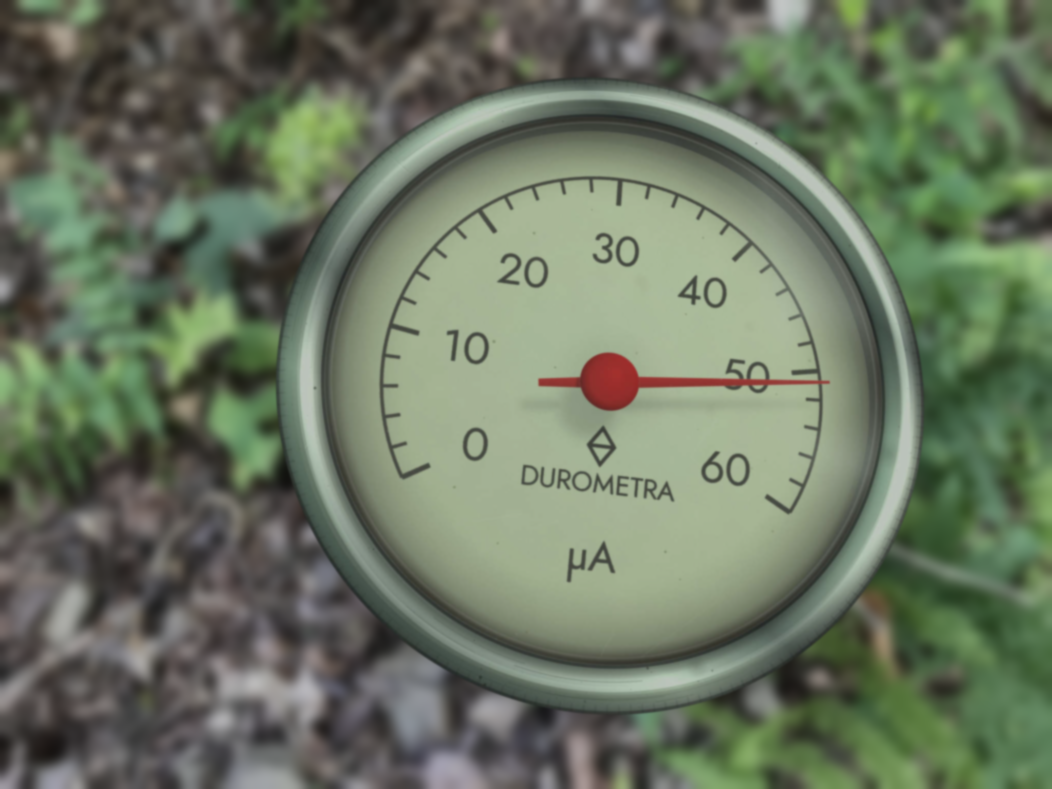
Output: 51 µA
